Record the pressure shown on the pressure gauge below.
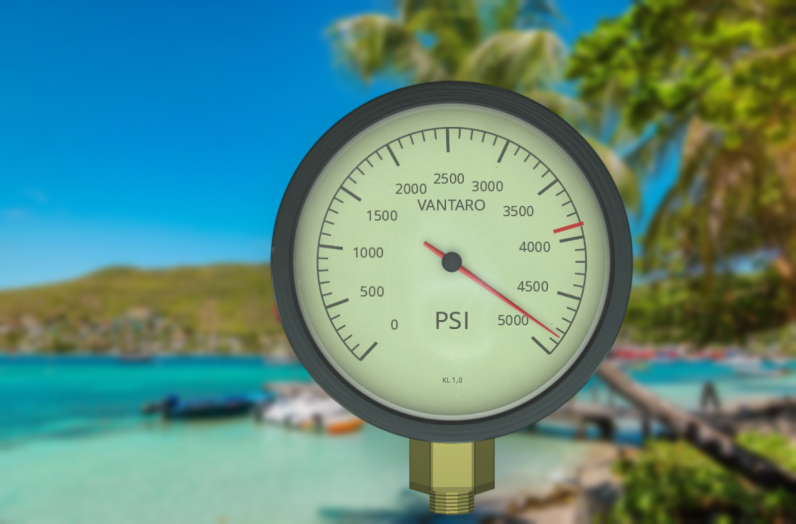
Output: 4850 psi
